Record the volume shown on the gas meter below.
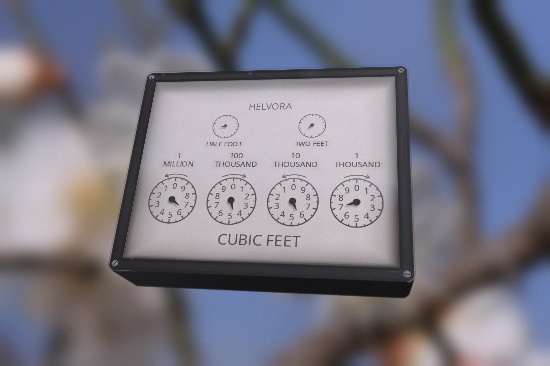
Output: 645700 ft³
